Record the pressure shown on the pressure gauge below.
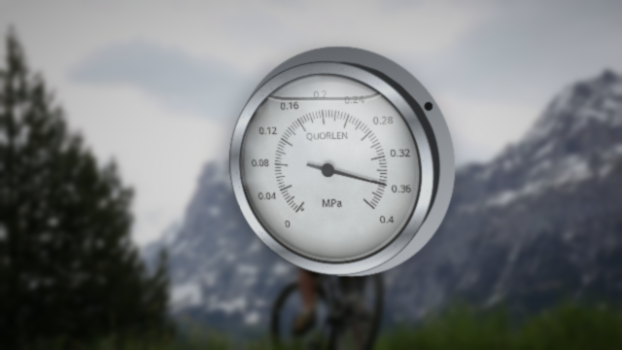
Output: 0.36 MPa
